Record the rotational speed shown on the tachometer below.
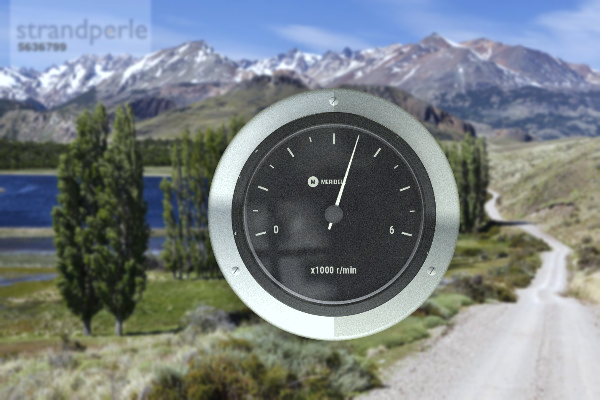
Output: 3500 rpm
